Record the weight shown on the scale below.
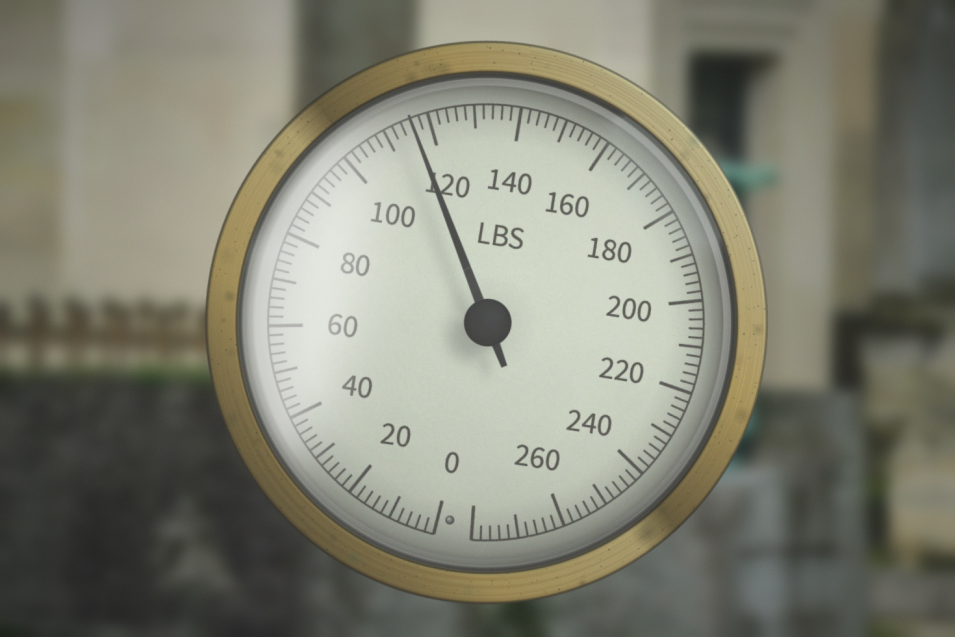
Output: 116 lb
